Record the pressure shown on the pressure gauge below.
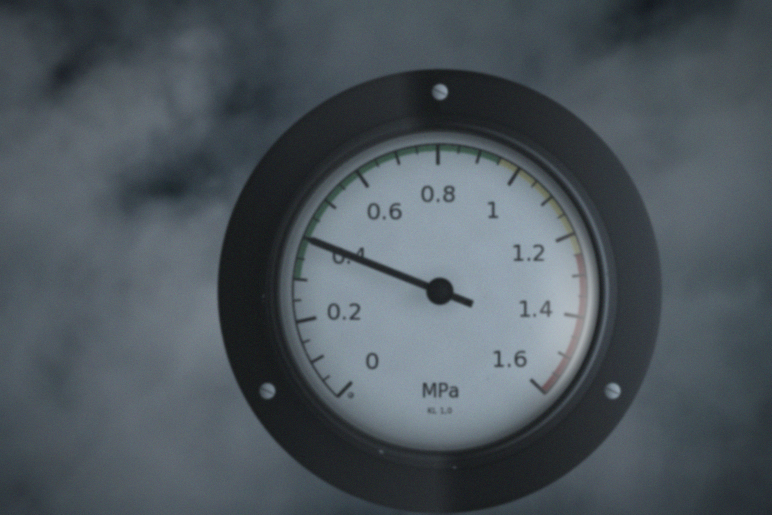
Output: 0.4 MPa
